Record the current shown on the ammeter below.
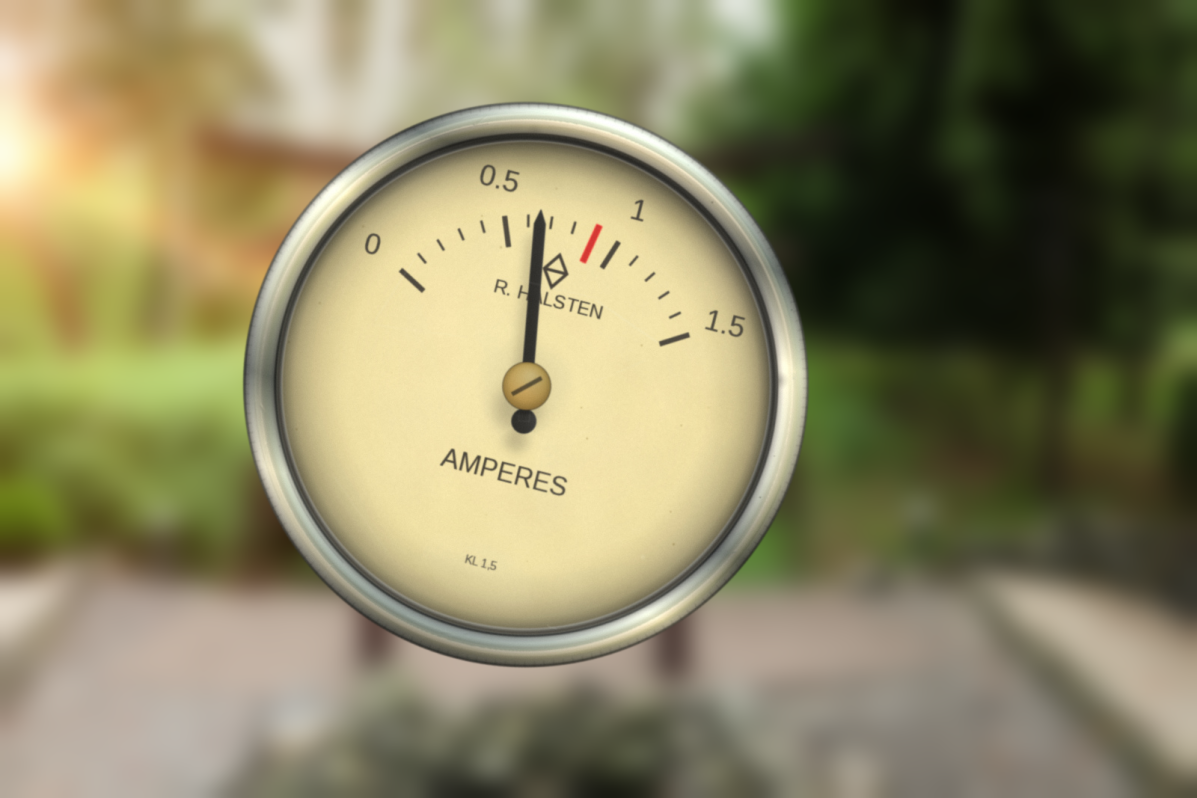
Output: 0.65 A
